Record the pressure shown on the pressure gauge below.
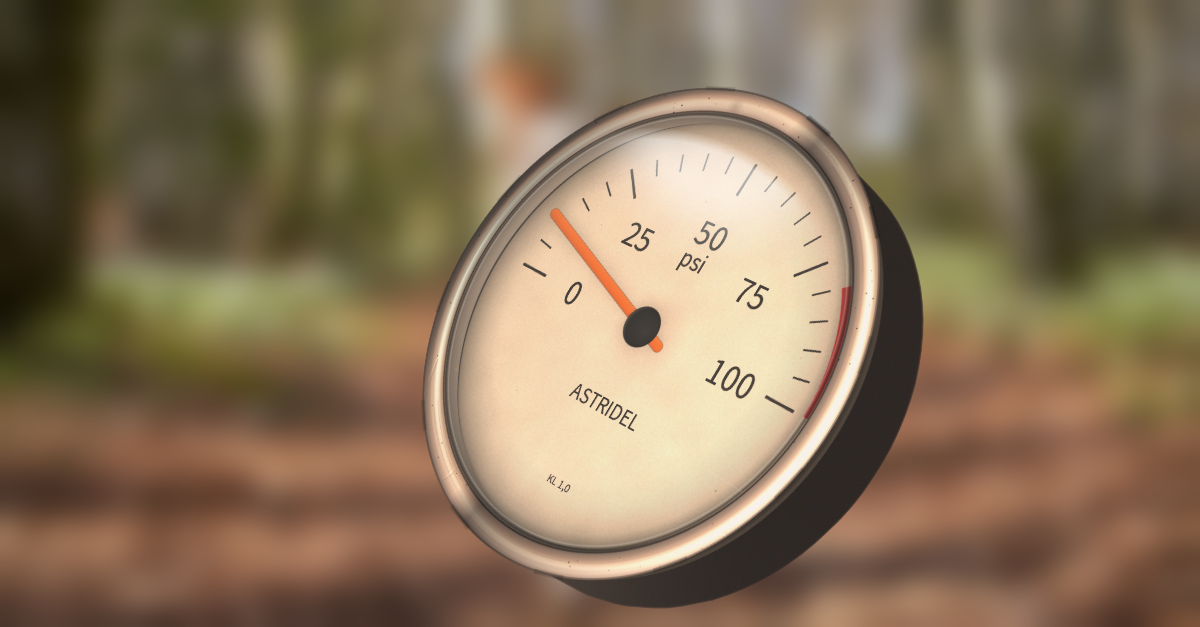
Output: 10 psi
